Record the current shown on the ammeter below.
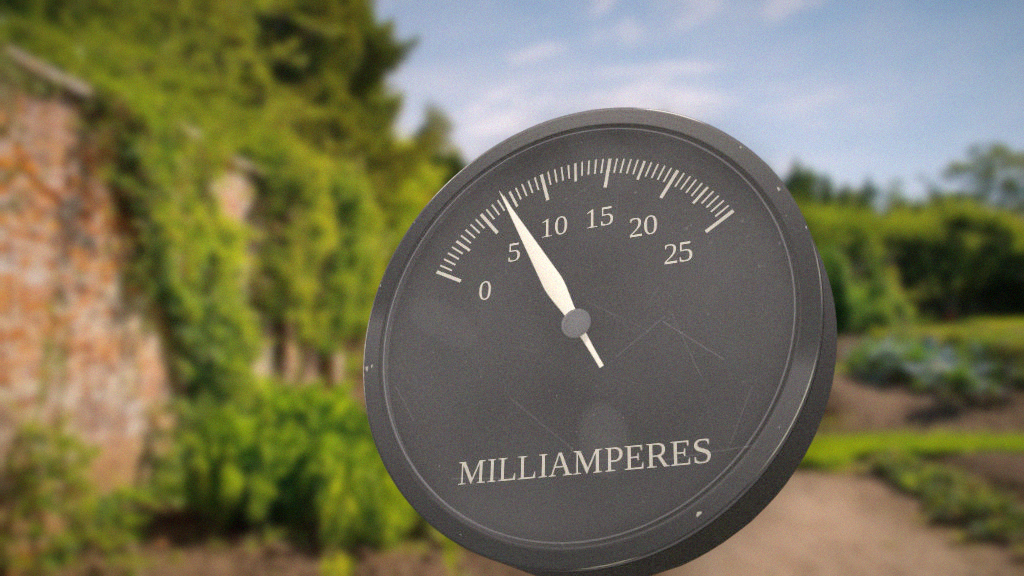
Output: 7 mA
